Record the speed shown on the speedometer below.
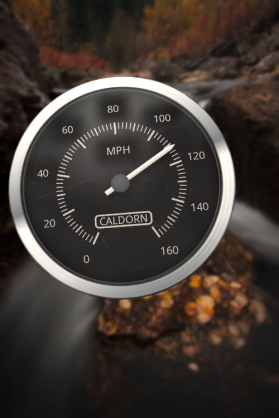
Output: 112 mph
